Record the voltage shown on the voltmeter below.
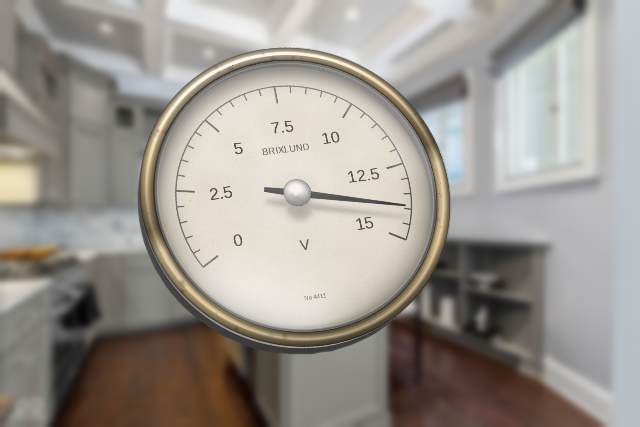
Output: 14 V
